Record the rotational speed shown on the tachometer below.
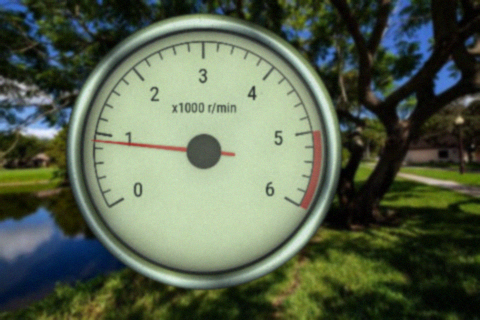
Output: 900 rpm
